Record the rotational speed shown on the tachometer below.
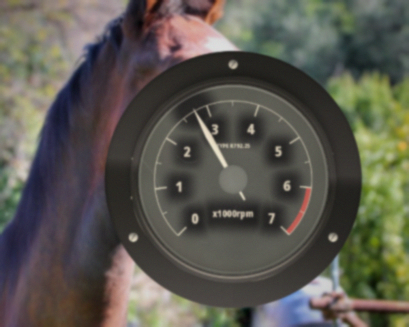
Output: 2750 rpm
